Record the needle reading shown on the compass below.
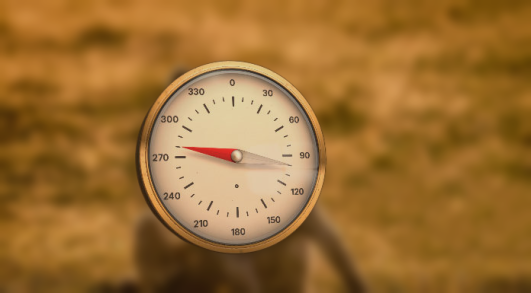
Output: 280 °
